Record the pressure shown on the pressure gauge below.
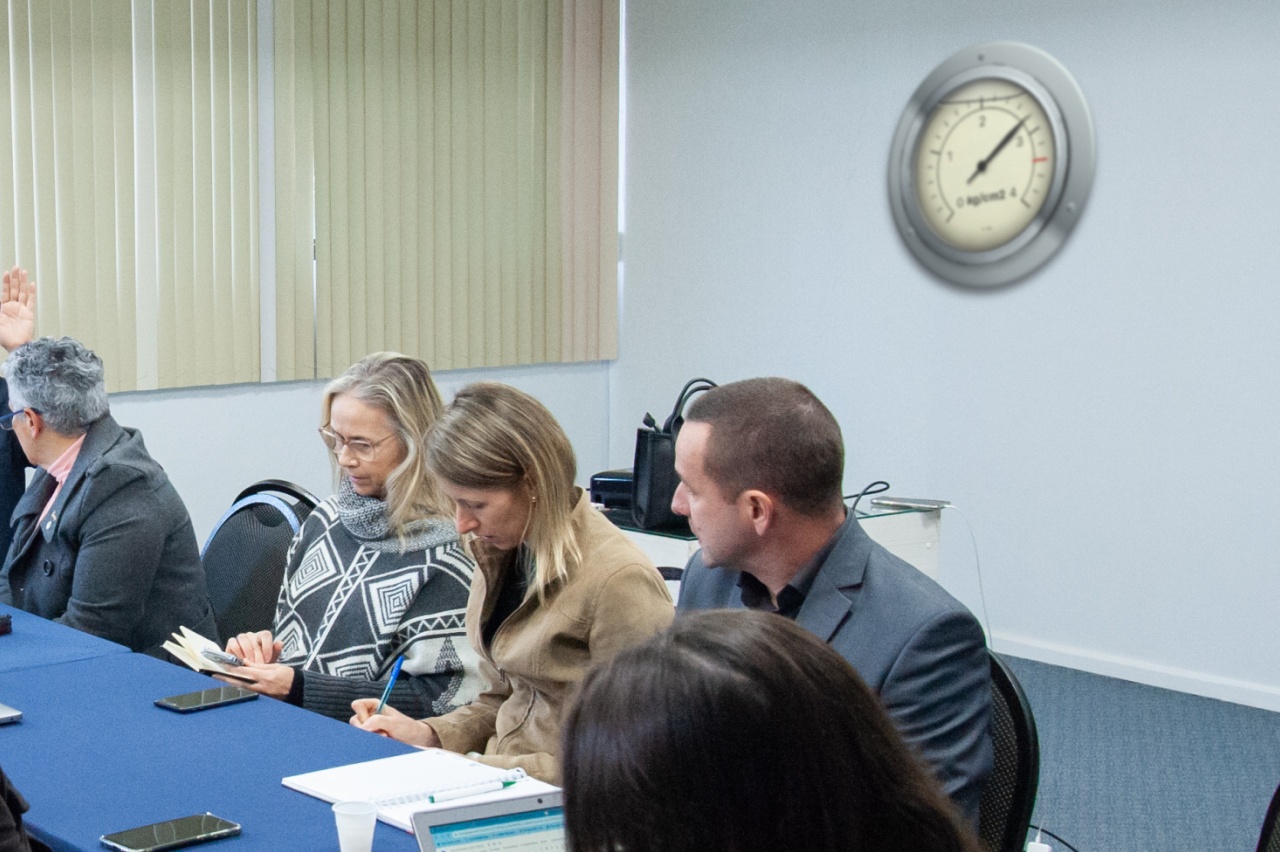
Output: 2.8 kg/cm²
